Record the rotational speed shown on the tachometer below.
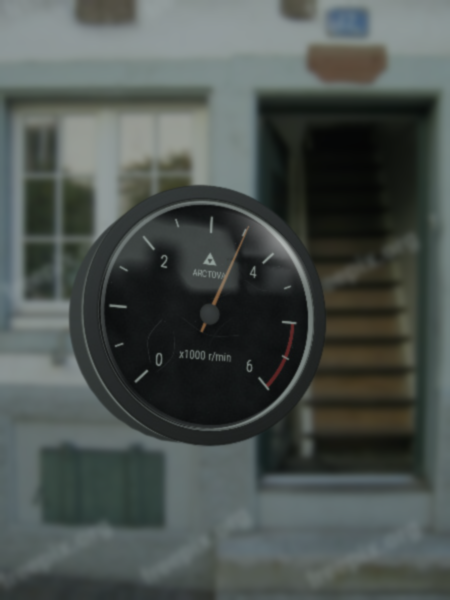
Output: 3500 rpm
